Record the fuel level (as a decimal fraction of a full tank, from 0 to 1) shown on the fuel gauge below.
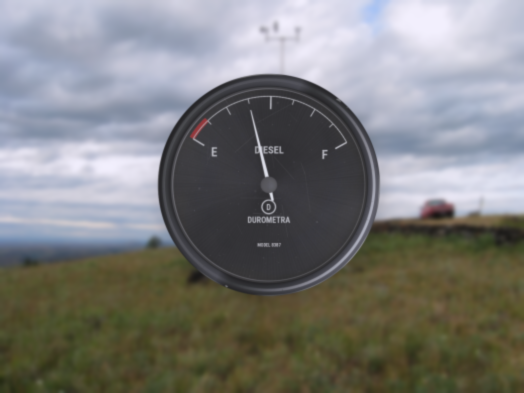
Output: 0.375
